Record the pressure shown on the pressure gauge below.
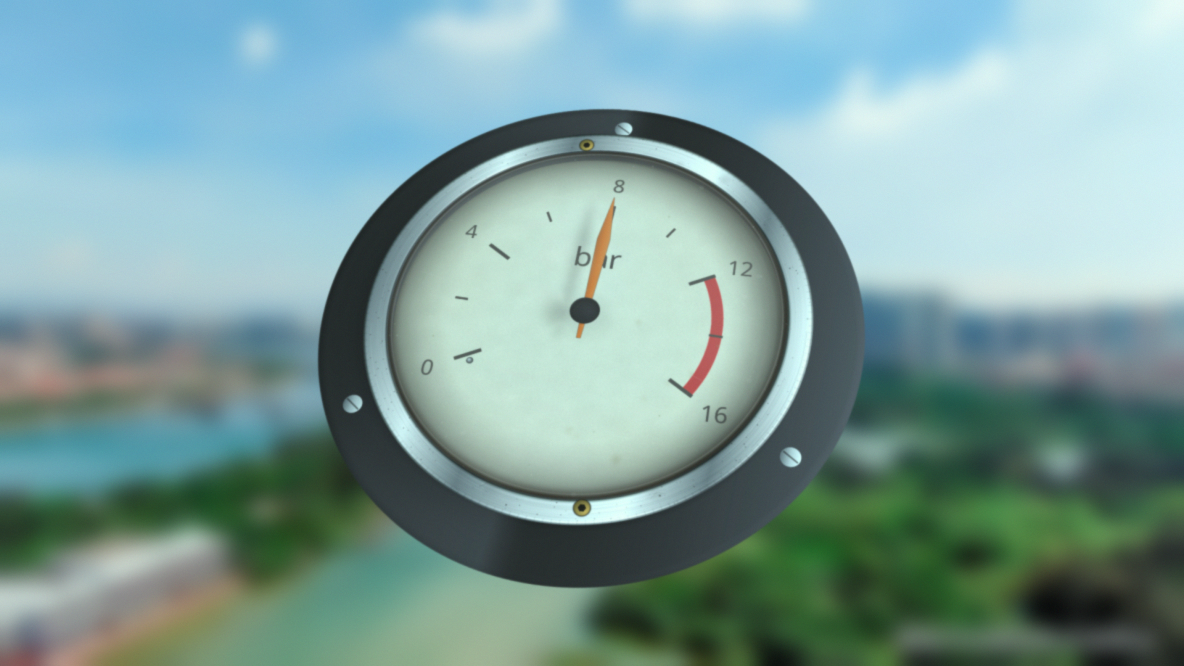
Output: 8 bar
